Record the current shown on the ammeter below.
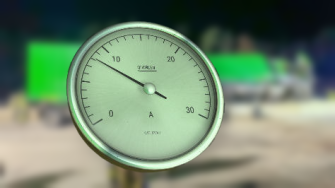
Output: 8 A
